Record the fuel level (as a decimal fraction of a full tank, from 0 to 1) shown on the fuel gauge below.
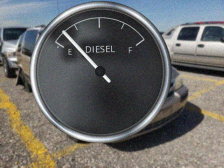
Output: 0.125
